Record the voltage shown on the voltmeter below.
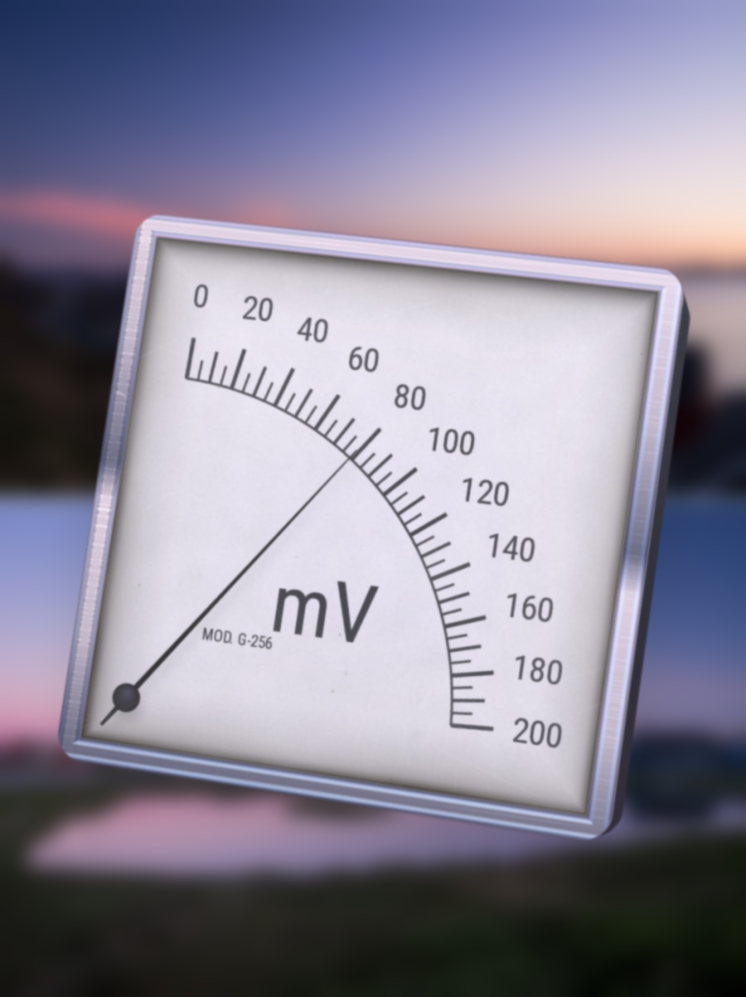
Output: 80 mV
